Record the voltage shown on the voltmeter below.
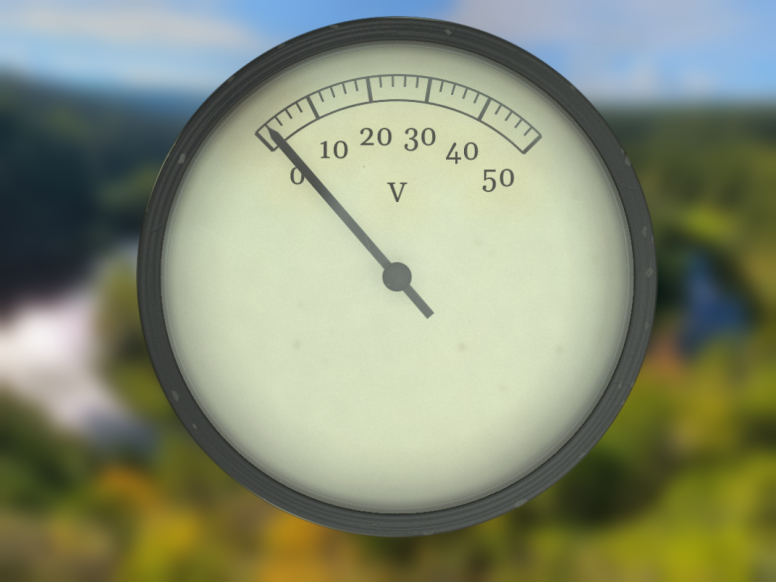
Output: 2 V
